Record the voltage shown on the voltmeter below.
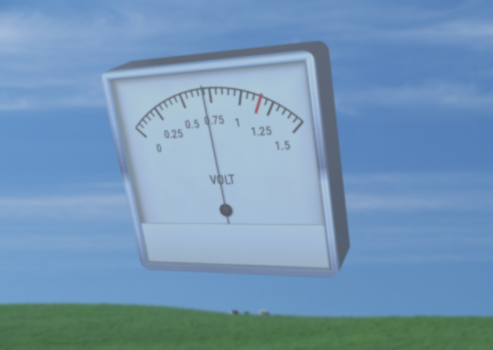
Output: 0.7 V
